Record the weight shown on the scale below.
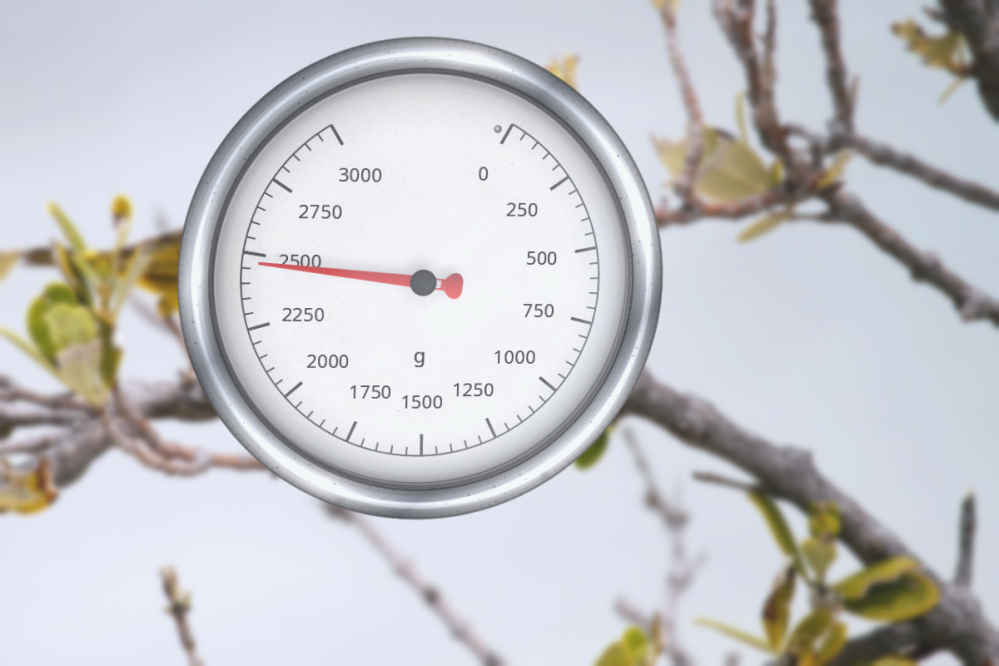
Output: 2475 g
